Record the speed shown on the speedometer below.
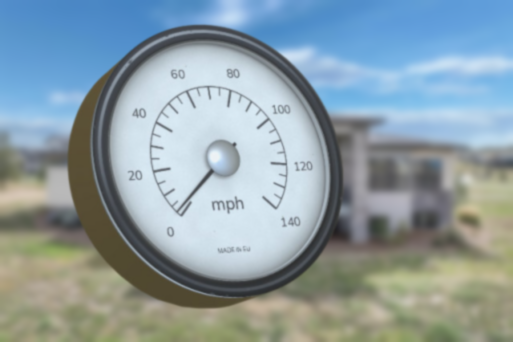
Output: 2.5 mph
